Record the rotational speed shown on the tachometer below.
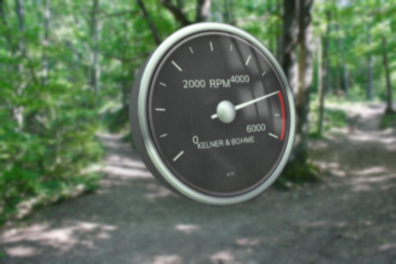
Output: 5000 rpm
